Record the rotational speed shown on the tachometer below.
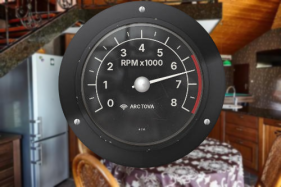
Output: 6500 rpm
